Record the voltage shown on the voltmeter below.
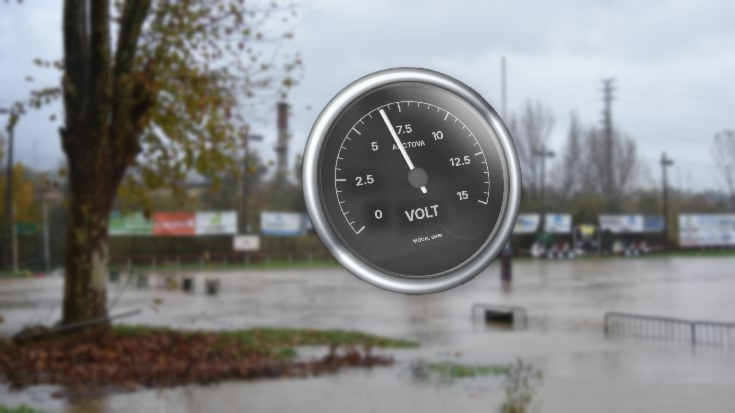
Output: 6.5 V
